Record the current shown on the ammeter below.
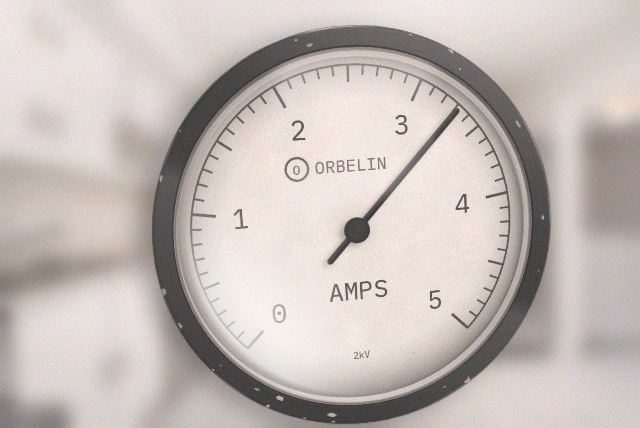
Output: 3.3 A
